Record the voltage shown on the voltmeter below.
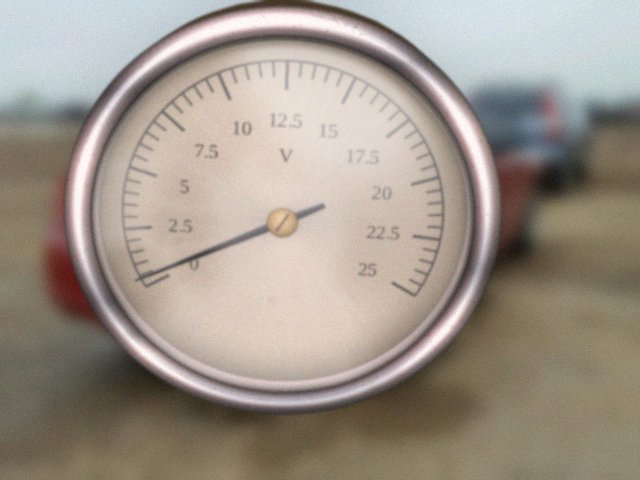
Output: 0.5 V
